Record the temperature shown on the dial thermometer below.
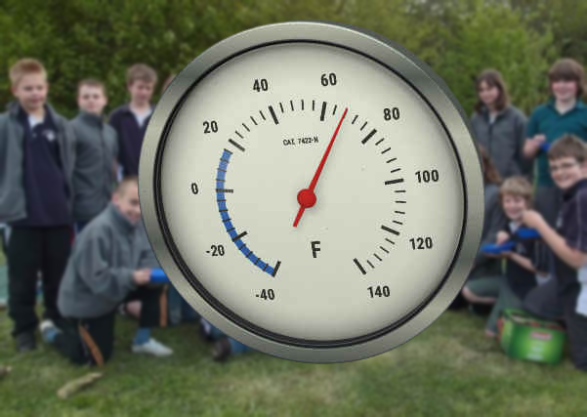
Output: 68 °F
